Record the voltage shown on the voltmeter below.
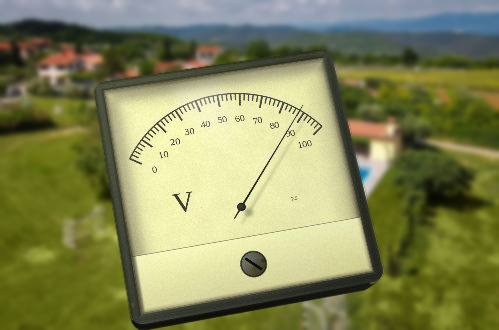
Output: 88 V
